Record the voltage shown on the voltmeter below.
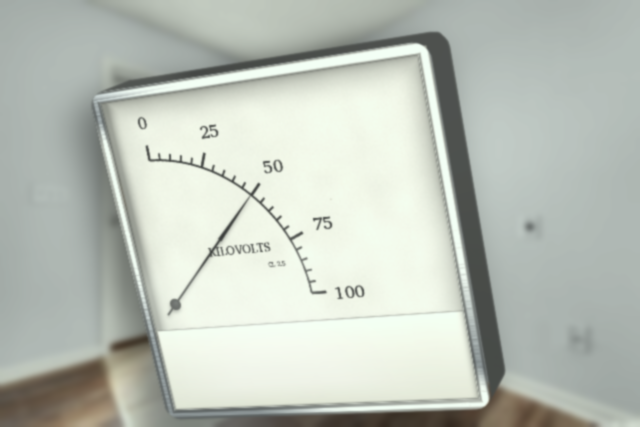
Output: 50 kV
